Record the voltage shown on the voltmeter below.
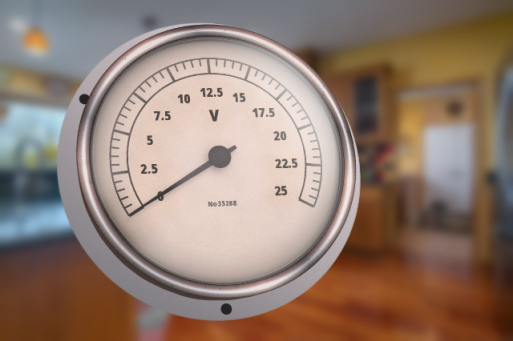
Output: 0 V
